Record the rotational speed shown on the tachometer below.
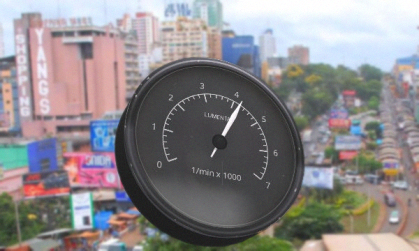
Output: 4200 rpm
